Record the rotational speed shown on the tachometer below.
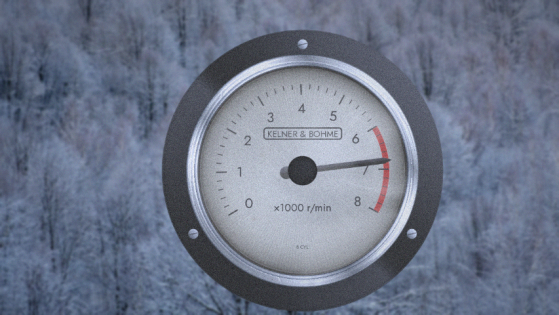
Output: 6800 rpm
